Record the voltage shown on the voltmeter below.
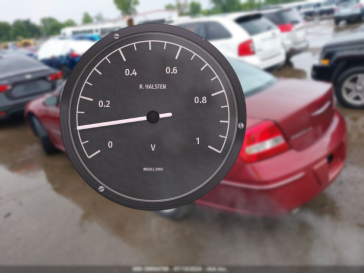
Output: 0.1 V
